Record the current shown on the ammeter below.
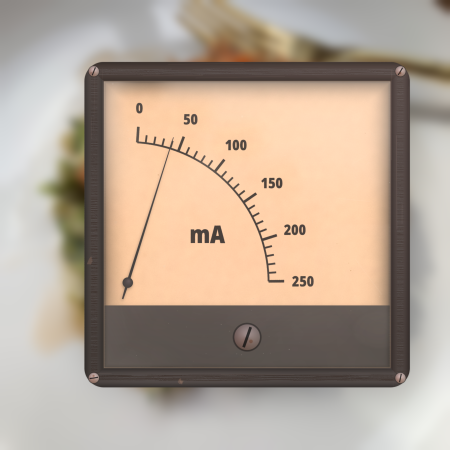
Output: 40 mA
